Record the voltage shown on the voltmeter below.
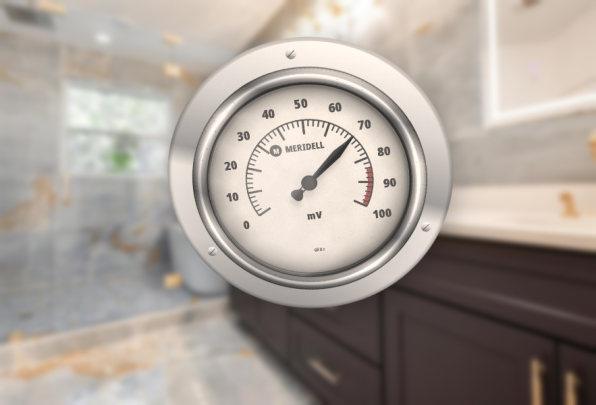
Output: 70 mV
